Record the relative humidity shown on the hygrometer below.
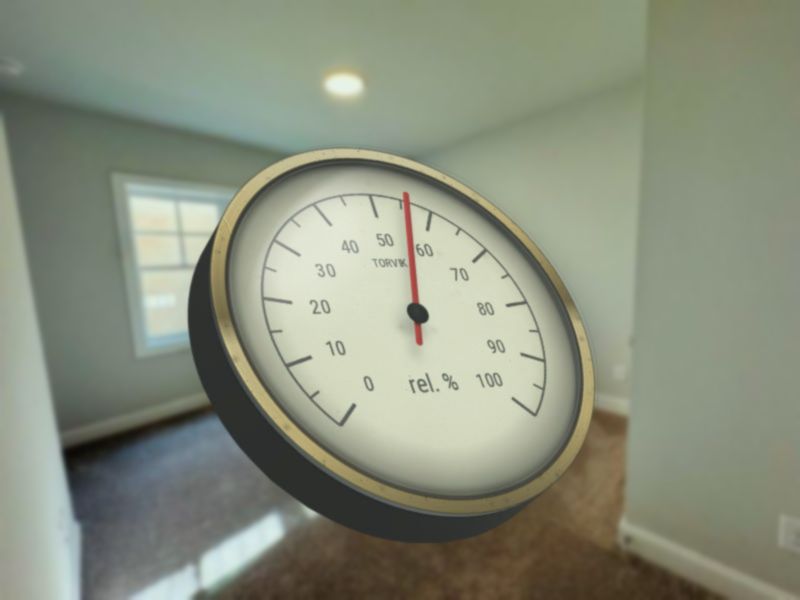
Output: 55 %
